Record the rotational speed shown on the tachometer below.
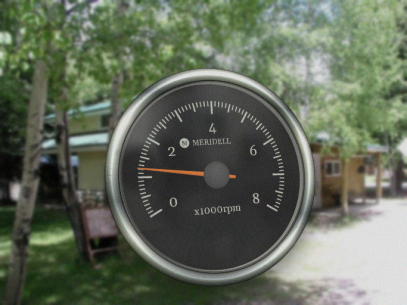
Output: 1200 rpm
